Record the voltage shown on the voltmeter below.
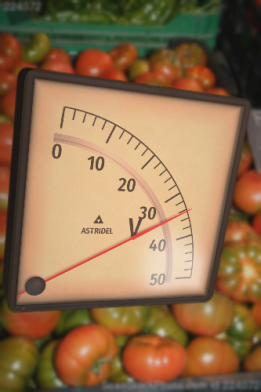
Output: 34 V
